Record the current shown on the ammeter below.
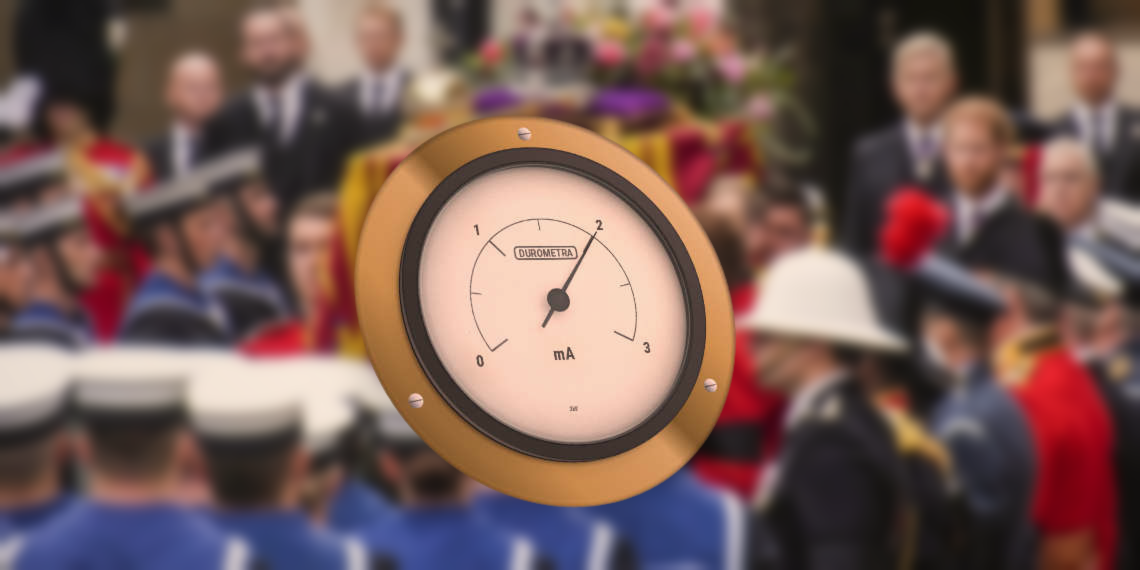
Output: 2 mA
